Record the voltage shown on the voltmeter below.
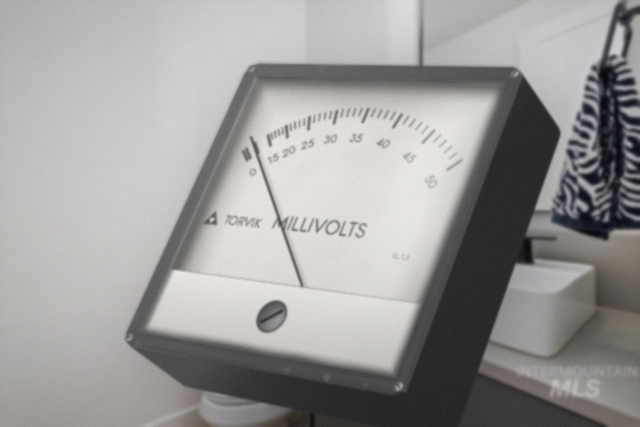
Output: 10 mV
